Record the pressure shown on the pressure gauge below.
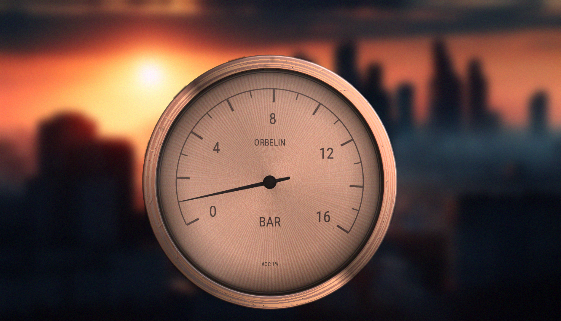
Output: 1 bar
